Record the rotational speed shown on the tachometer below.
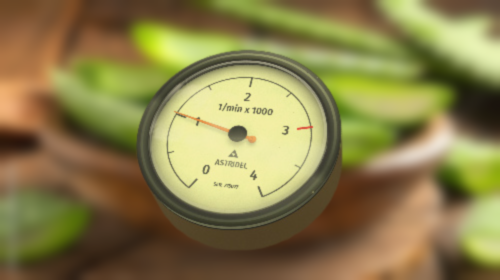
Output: 1000 rpm
